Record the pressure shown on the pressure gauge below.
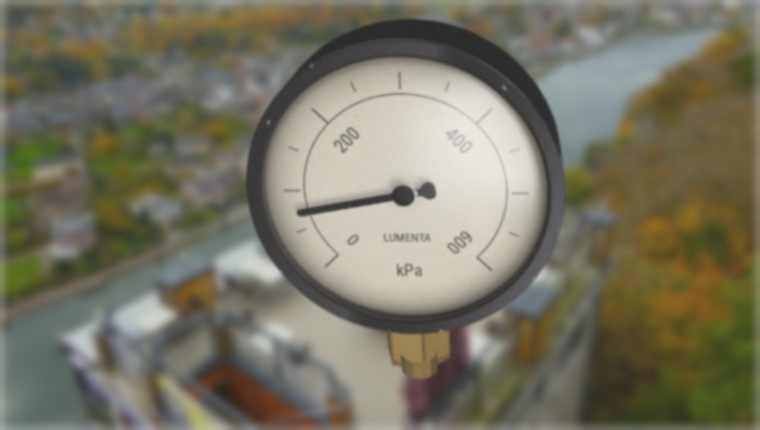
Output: 75 kPa
